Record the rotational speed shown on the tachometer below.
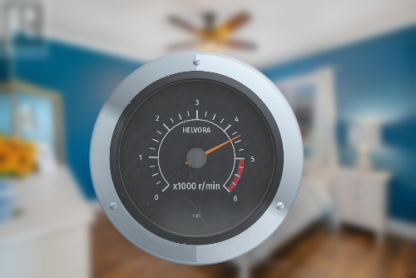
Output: 4375 rpm
